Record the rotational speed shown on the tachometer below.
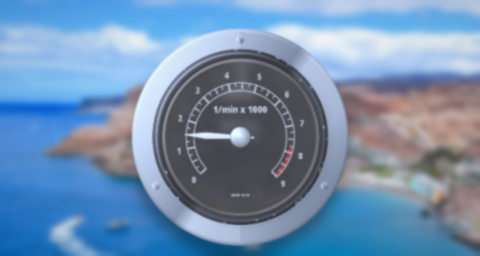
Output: 1500 rpm
